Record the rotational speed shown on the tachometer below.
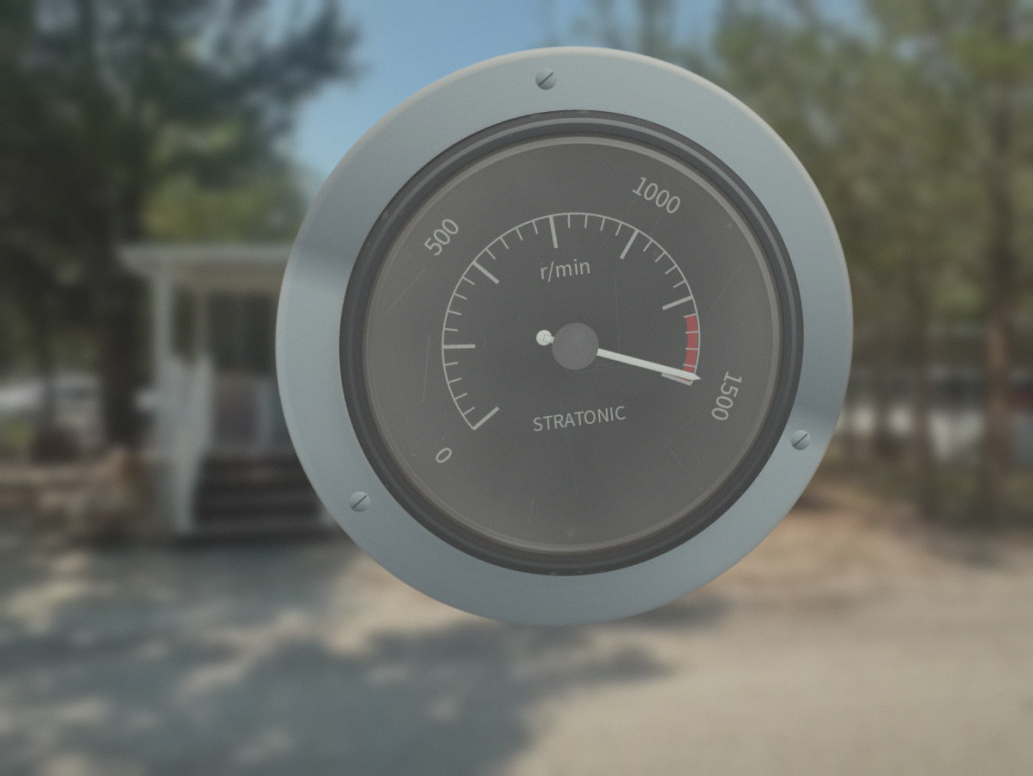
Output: 1475 rpm
